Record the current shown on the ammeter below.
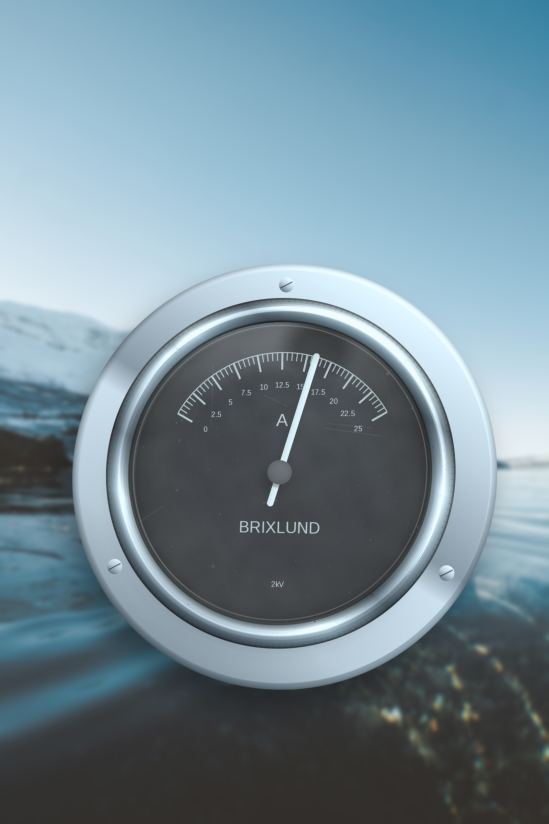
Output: 16 A
